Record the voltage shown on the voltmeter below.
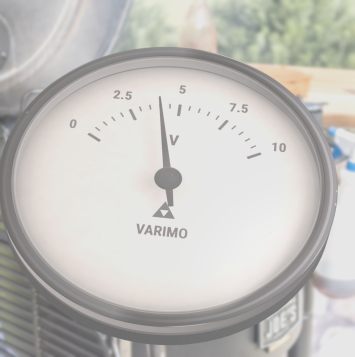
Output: 4 V
